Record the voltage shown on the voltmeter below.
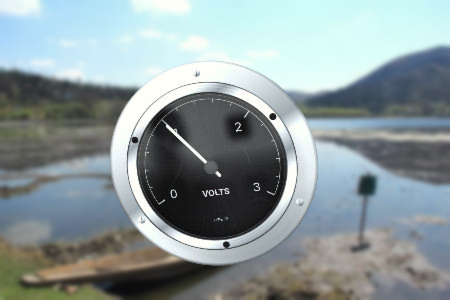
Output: 1 V
